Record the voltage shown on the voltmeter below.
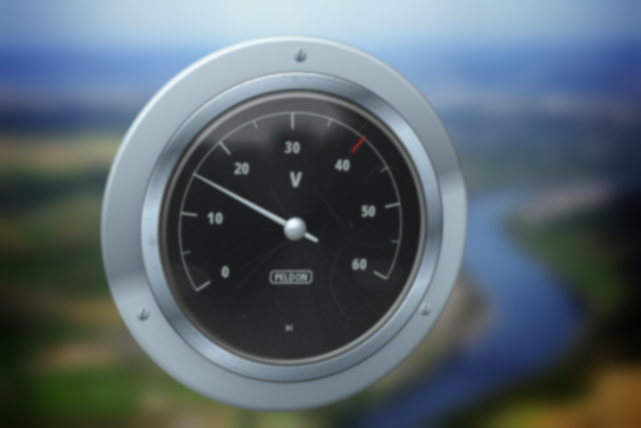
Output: 15 V
